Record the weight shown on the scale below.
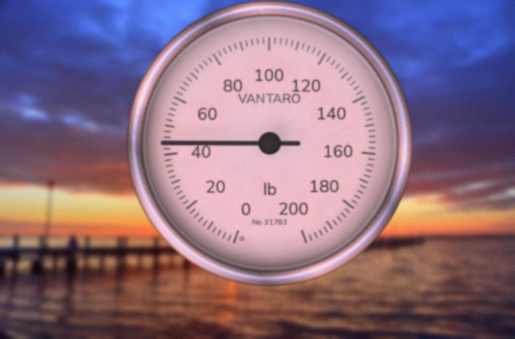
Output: 44 lb
